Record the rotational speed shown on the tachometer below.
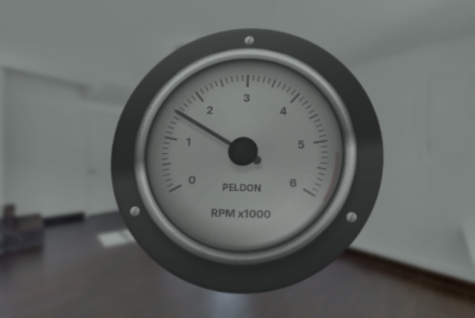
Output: 1500 rpm
